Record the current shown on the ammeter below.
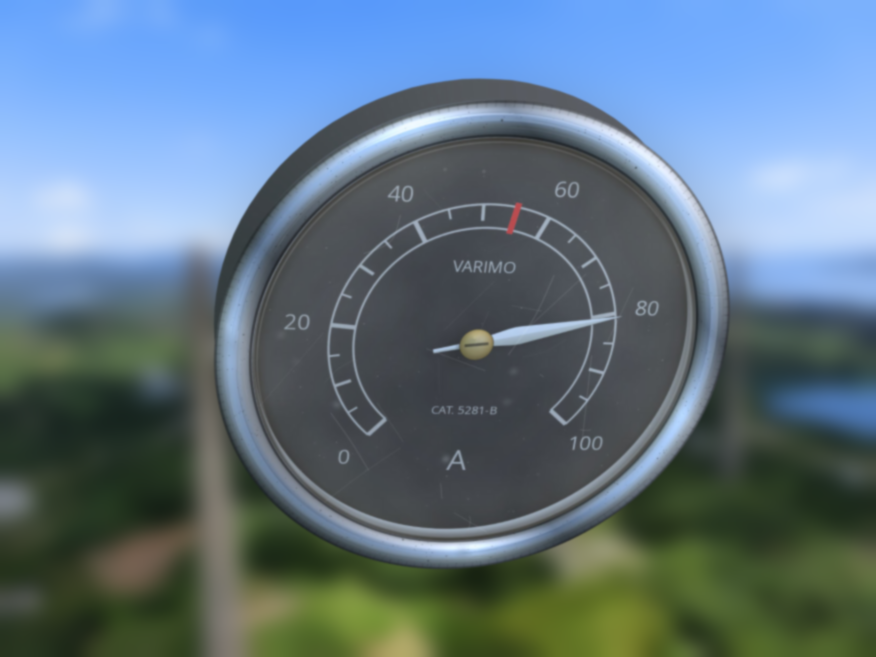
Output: 80 A
